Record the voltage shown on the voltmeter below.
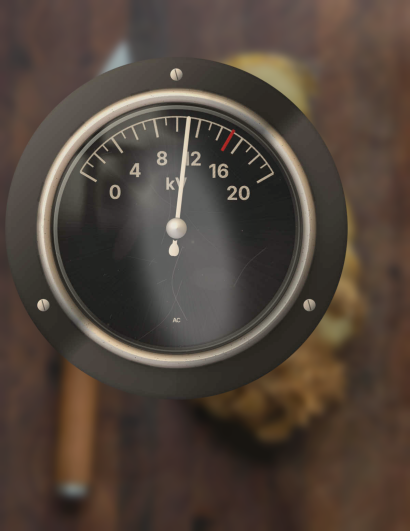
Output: 11 kV
